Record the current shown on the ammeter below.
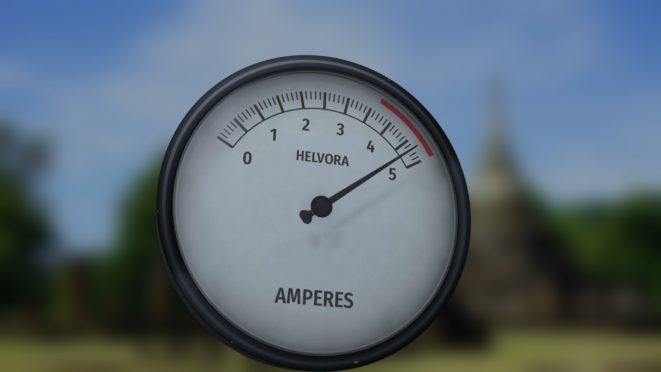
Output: 4.7 A
